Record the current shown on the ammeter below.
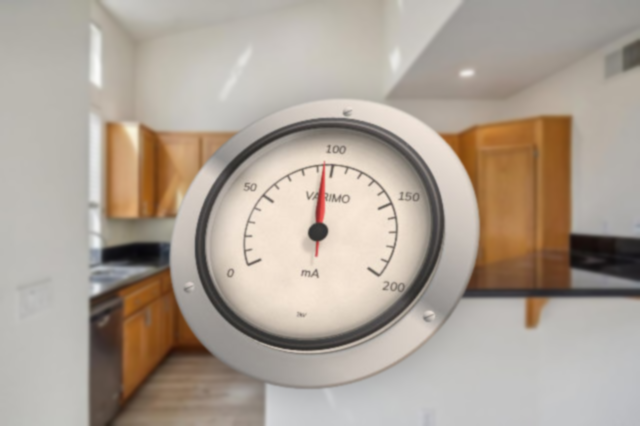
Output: 95 mA
